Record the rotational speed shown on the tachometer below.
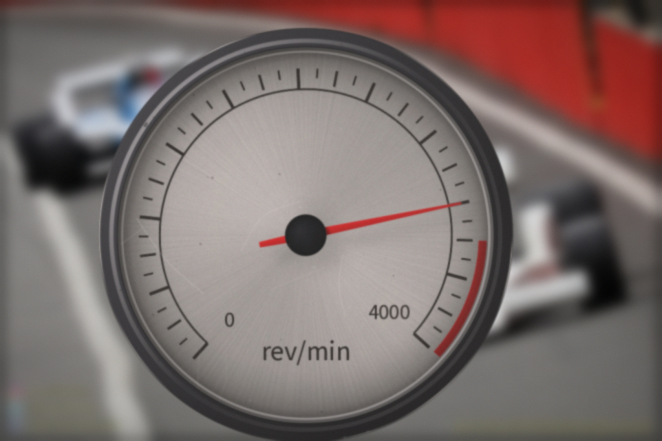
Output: 3200 rpm
